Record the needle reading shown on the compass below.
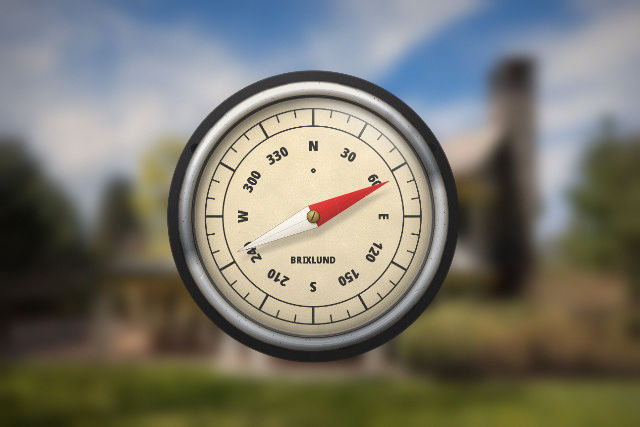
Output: 65 °
